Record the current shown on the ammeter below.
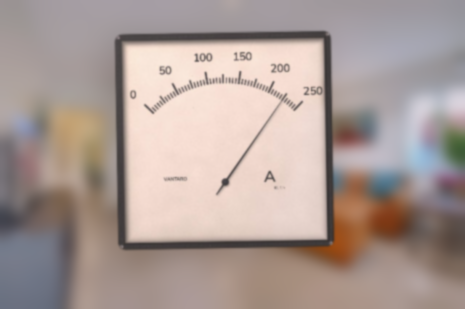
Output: 225 A
